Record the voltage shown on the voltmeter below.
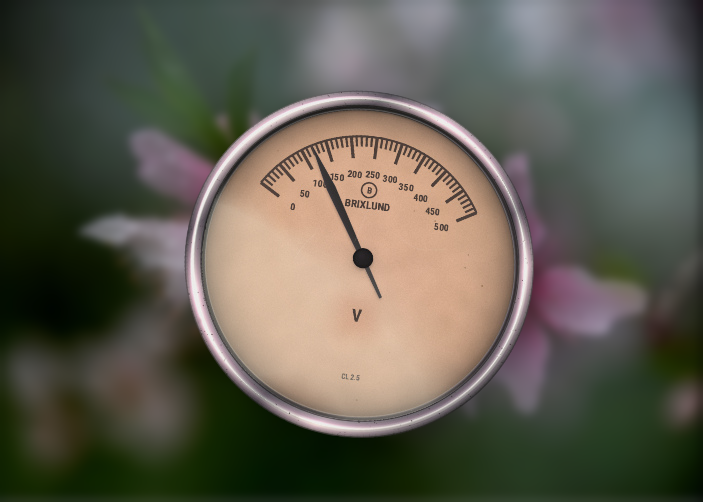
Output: 120 V
